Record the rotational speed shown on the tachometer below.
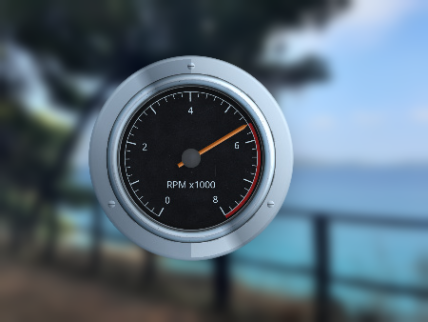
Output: 5600 rpm
